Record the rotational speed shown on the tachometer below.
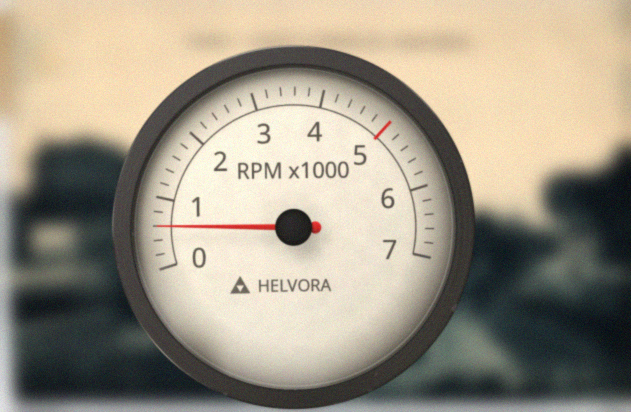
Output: 600 rpm
